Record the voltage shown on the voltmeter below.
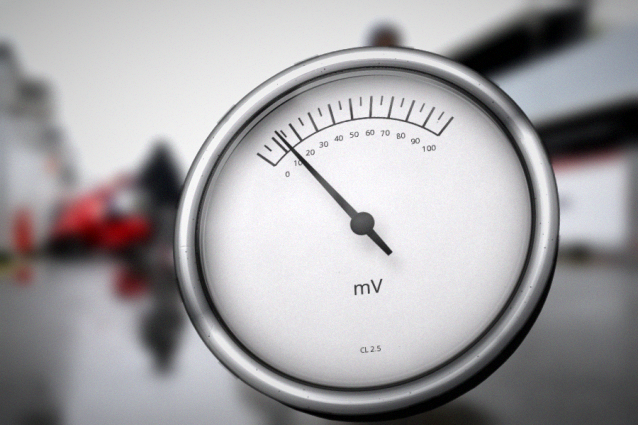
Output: 12.5 mV
